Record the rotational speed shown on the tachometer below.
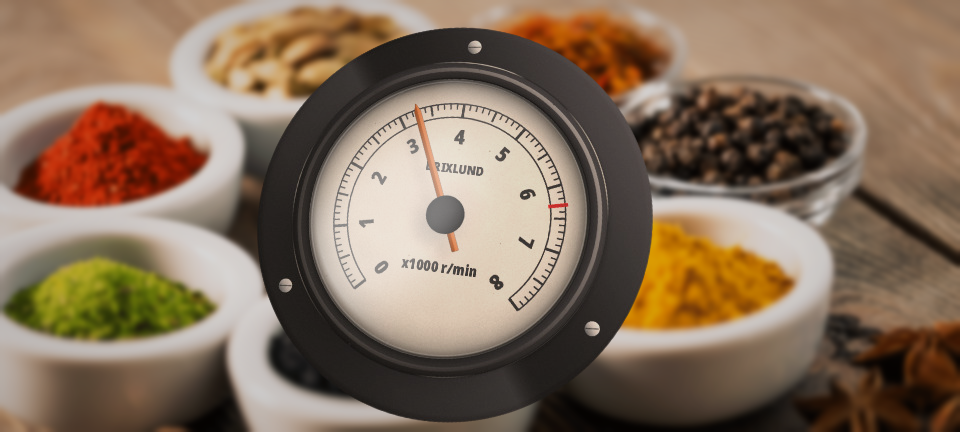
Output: 3300 rpm
